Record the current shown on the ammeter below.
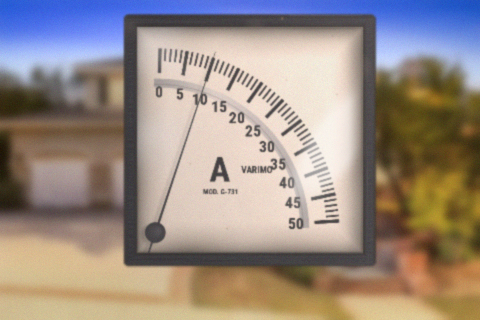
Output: 10 A
